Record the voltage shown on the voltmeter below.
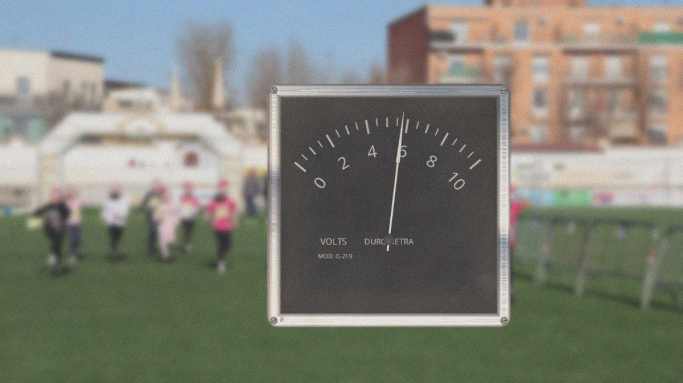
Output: 5.75 V
